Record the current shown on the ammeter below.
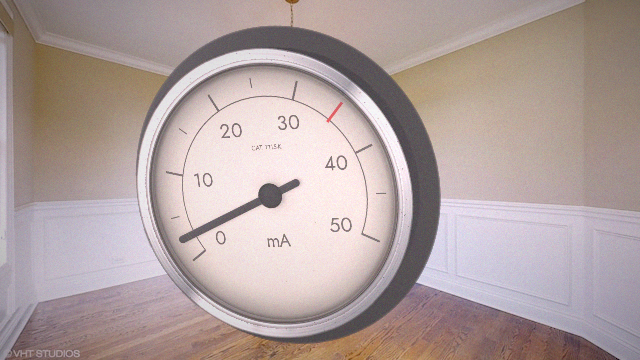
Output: 2.5 mA
